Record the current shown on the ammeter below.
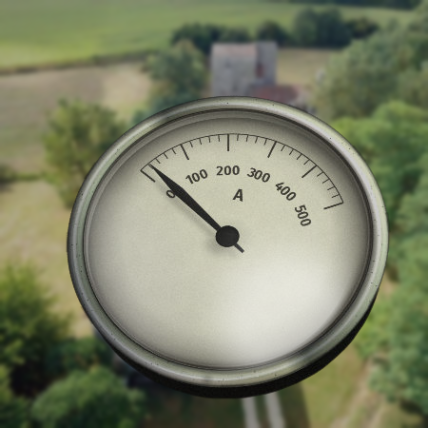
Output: 20 A
